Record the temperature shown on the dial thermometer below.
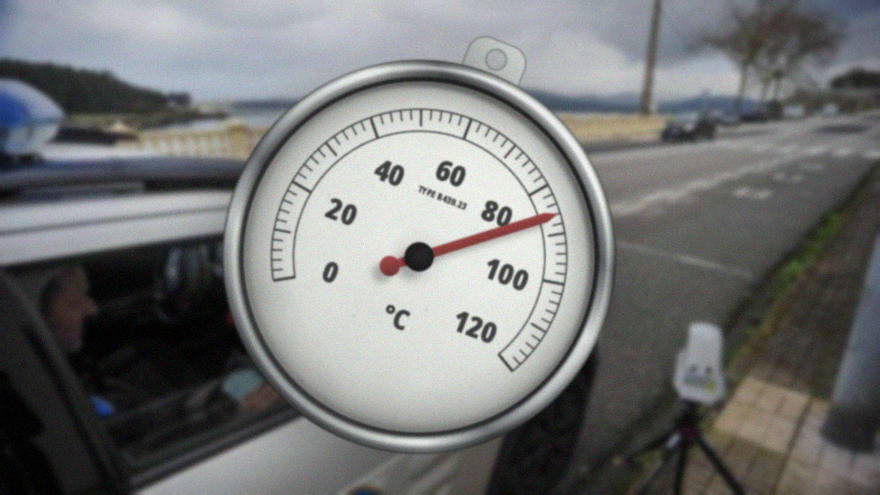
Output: 86 °C
